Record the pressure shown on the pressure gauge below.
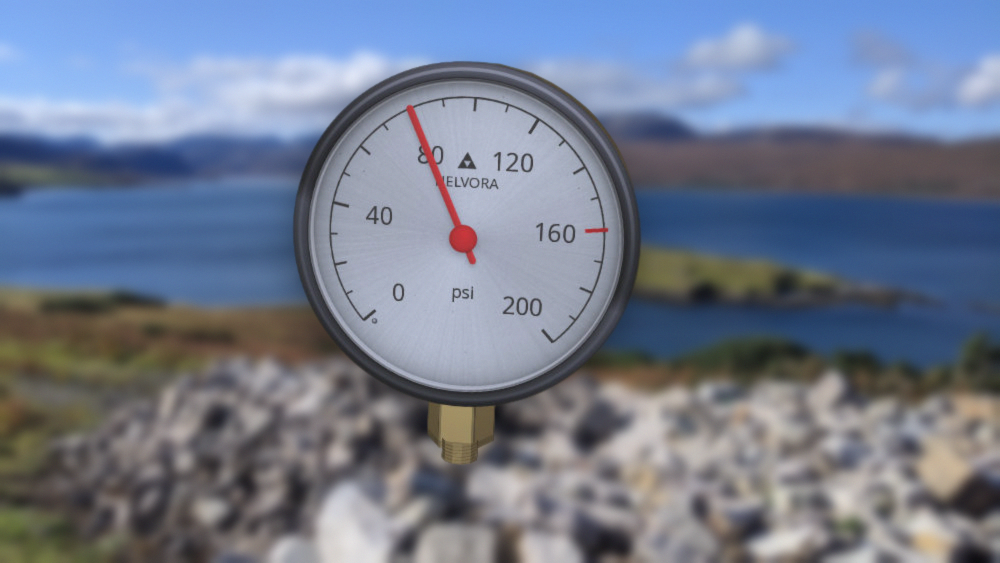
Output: 80 psi
